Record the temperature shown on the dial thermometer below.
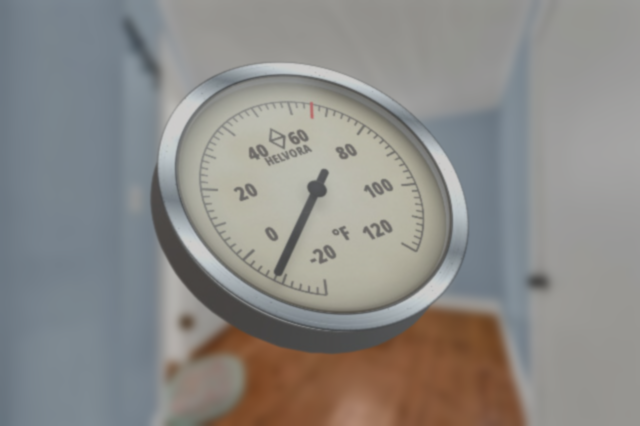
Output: -8 °F
